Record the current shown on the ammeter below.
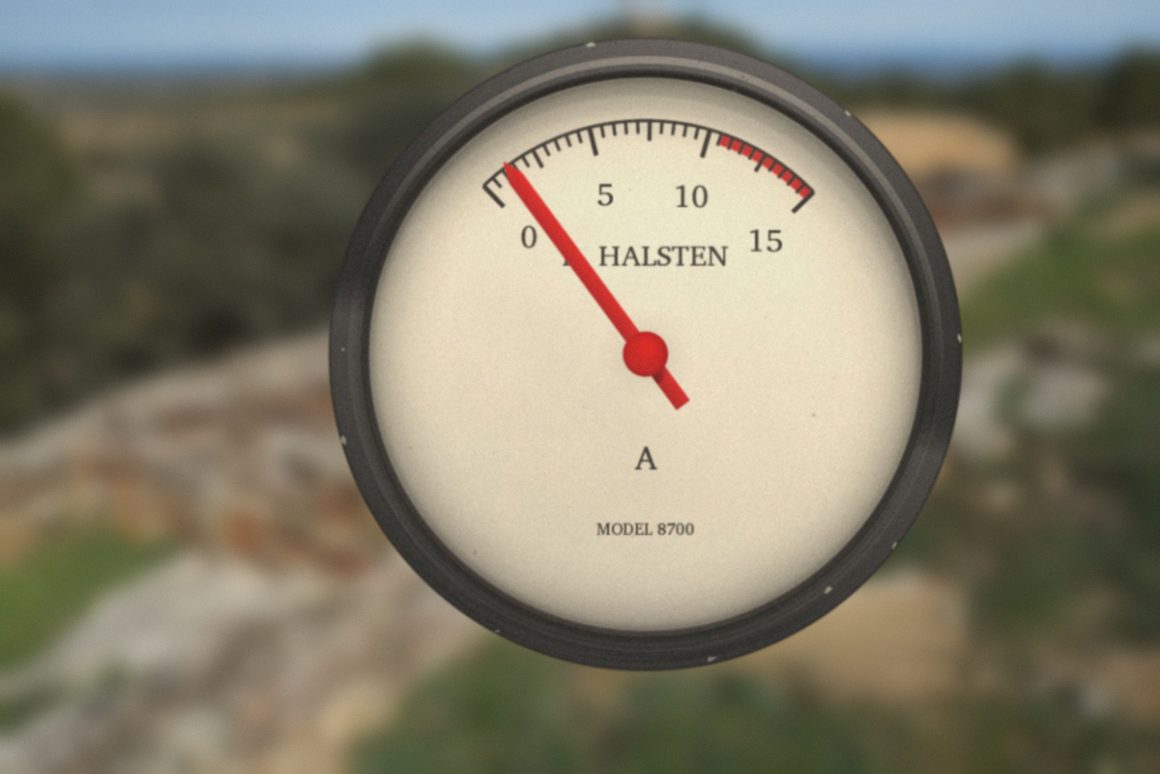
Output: 1.25 A
